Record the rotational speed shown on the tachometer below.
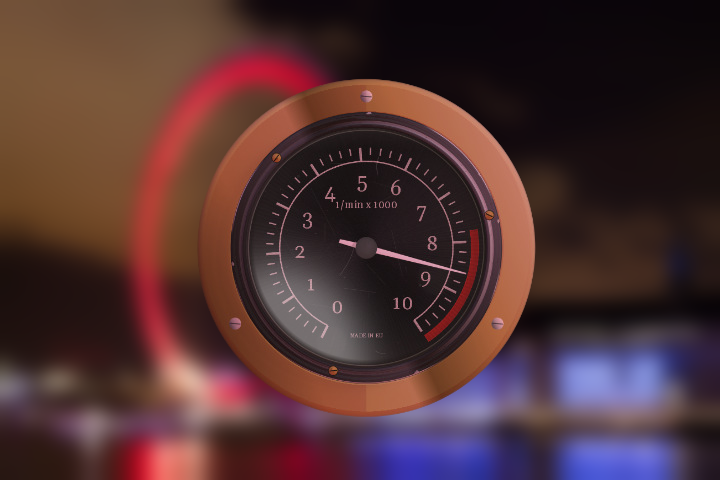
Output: 8600 rpm
